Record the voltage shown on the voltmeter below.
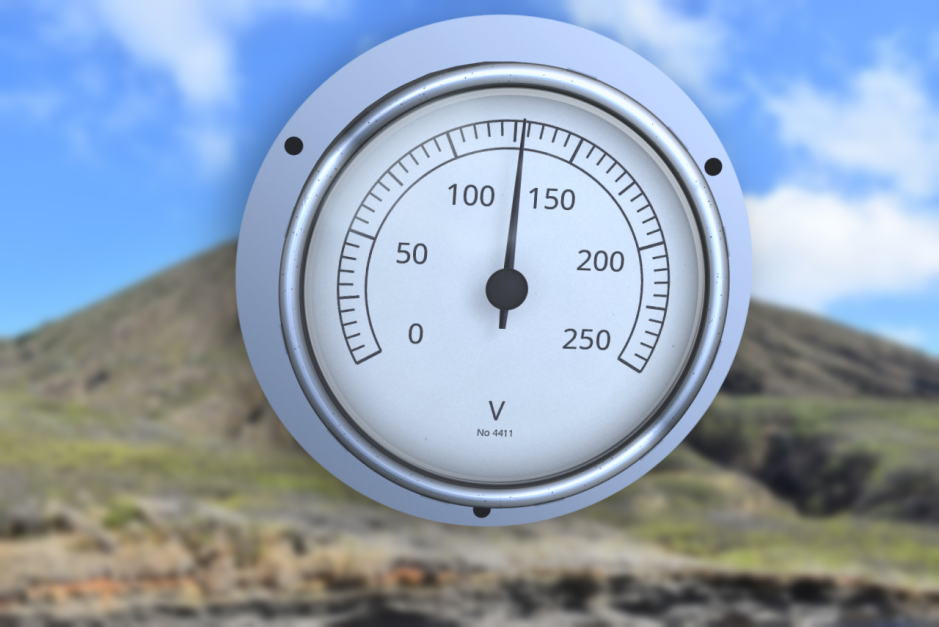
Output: 127.5 V
